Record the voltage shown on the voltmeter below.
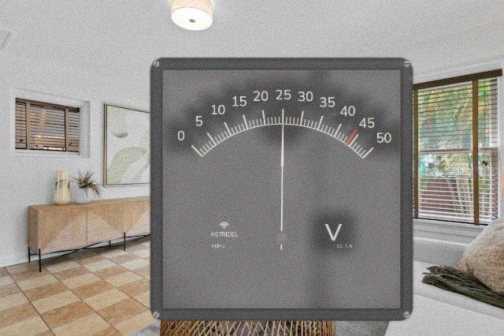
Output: 25 V
